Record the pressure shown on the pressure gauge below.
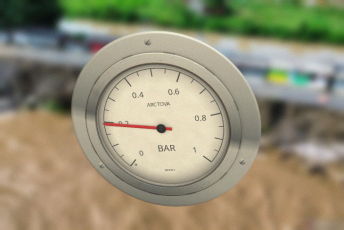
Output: 0.2 bar
